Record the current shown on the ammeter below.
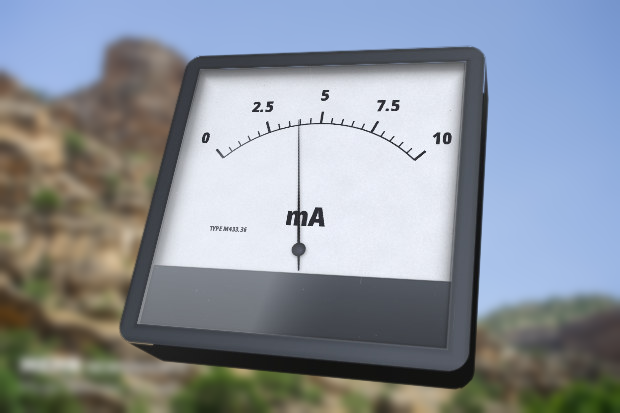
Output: 4 mA
